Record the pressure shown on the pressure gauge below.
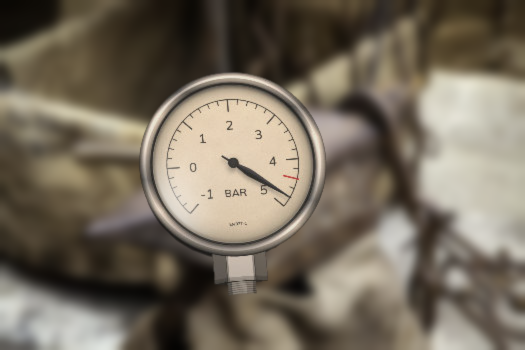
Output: 4.8 bar
